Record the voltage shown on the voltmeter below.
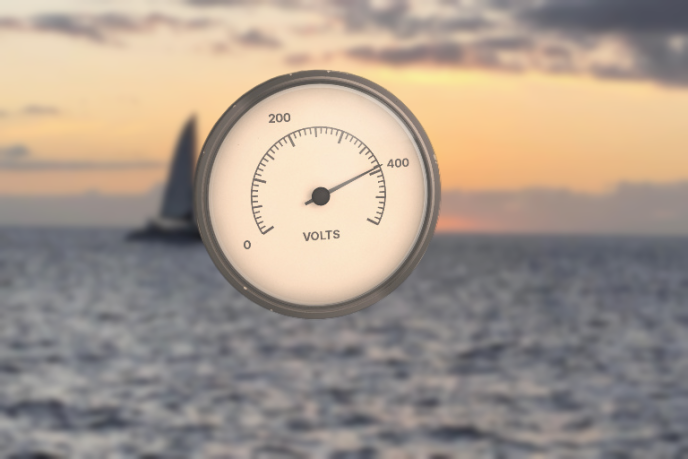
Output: 390 V
